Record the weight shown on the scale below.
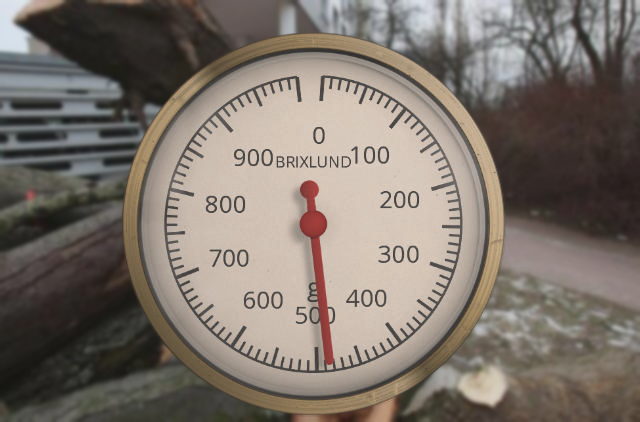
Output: 485 g
